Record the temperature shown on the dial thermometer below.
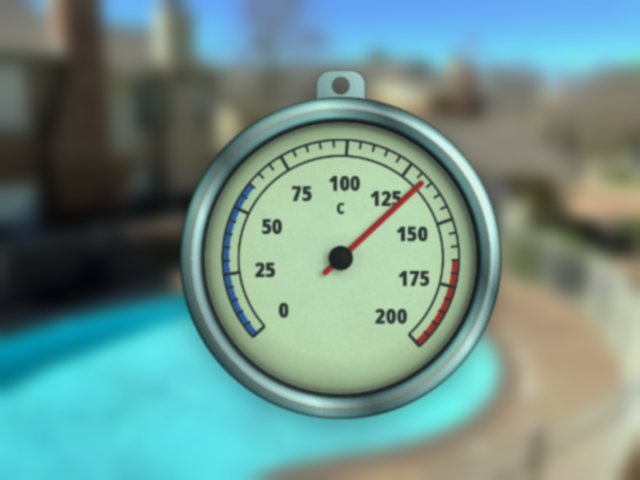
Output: 132.5 °C
